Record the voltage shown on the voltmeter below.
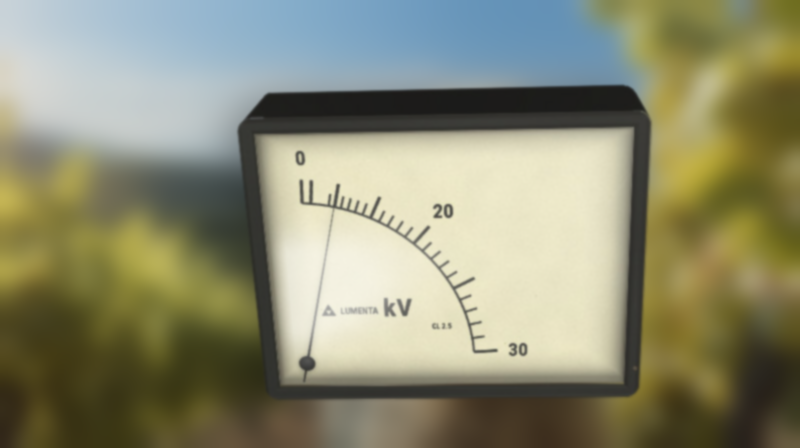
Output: 10 kV
